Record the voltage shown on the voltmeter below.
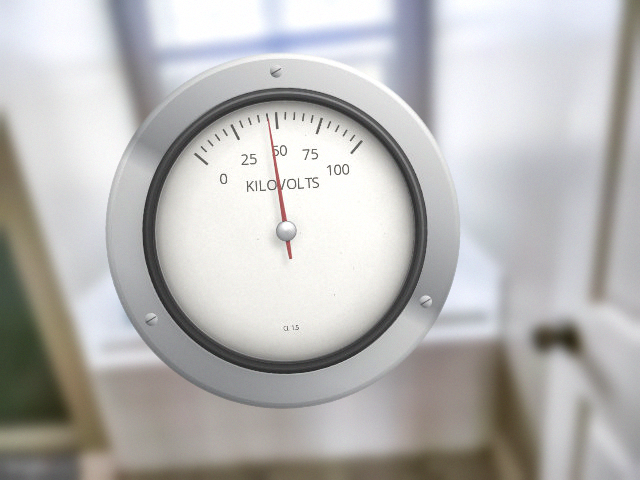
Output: 45 kV
